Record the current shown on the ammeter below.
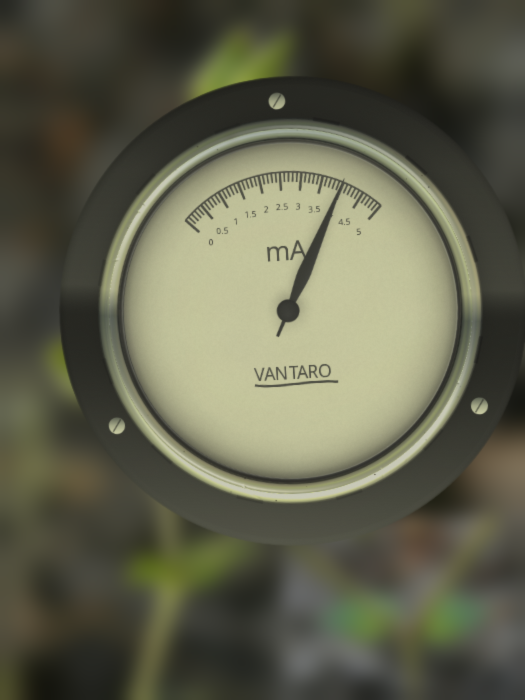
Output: 4 mA
